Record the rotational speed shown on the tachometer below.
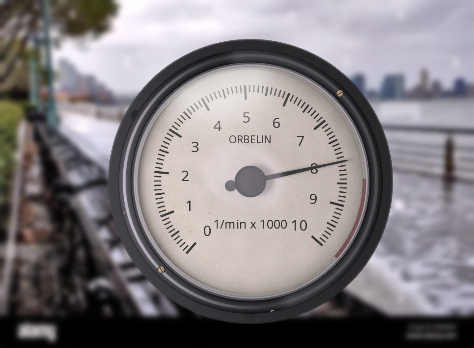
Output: 8000 rpm
